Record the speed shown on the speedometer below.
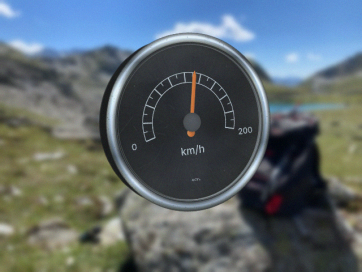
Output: 110 km/h
